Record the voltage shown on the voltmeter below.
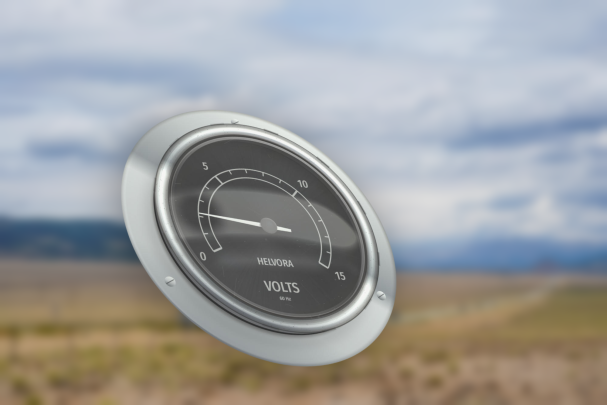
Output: 2 V
